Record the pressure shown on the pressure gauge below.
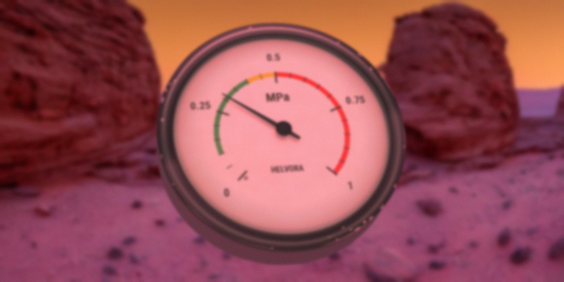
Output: 0.3 MPa
